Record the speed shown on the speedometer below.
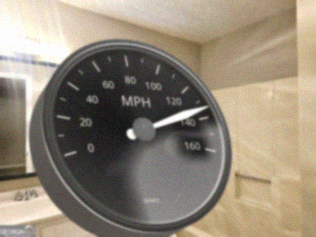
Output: 135 mph
